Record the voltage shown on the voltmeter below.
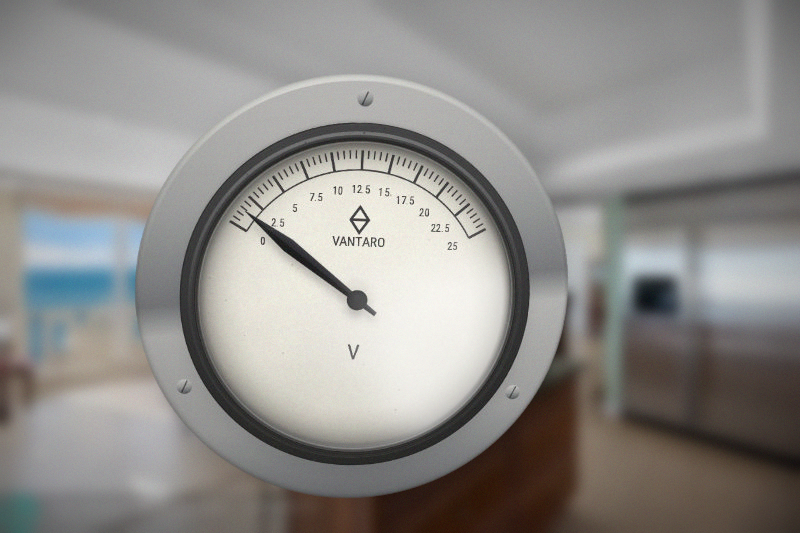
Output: 1.5 V
